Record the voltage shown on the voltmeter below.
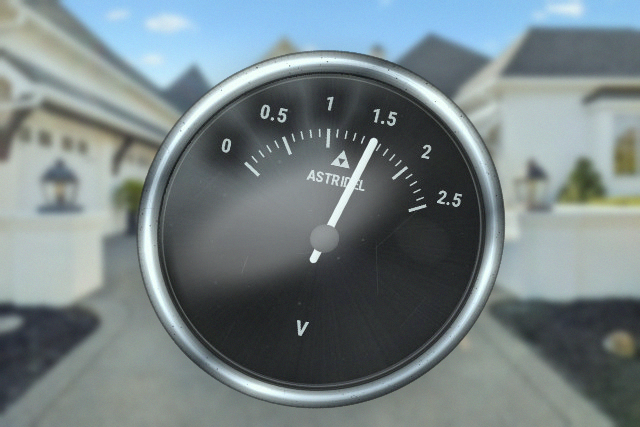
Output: 1.5 V
